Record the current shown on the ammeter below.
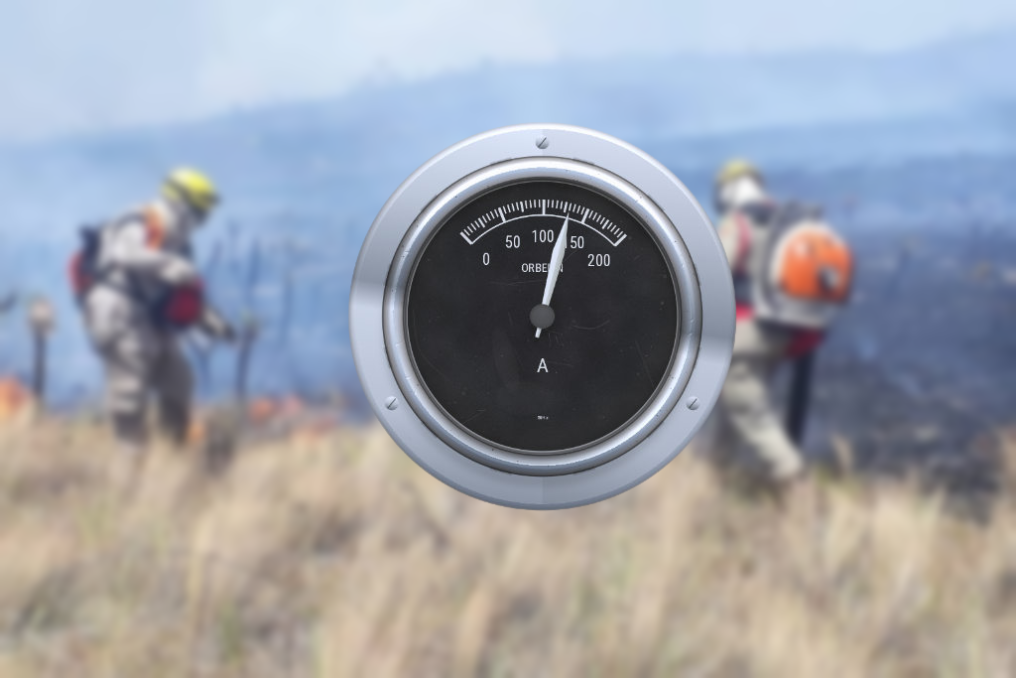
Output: 130 A
